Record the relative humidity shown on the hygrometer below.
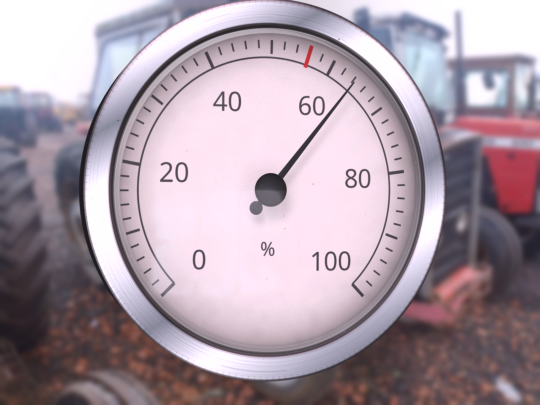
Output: 64 %
